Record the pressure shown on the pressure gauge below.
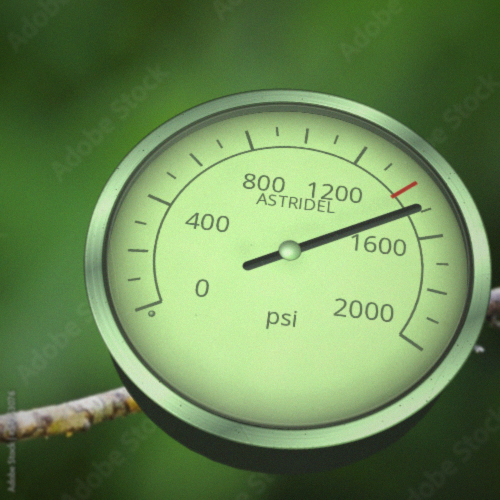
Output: 1500 psi
